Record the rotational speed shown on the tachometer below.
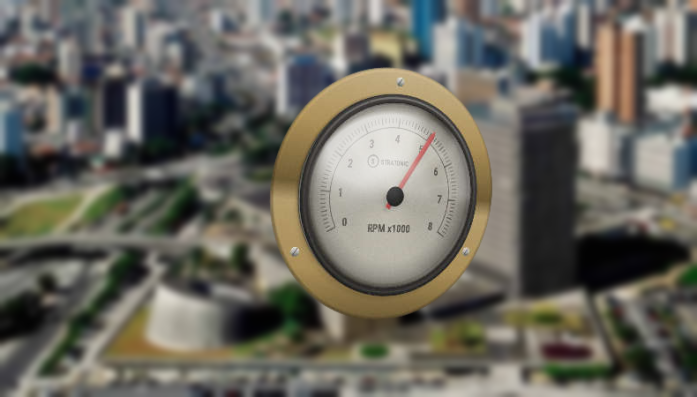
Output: 5000 rpm
